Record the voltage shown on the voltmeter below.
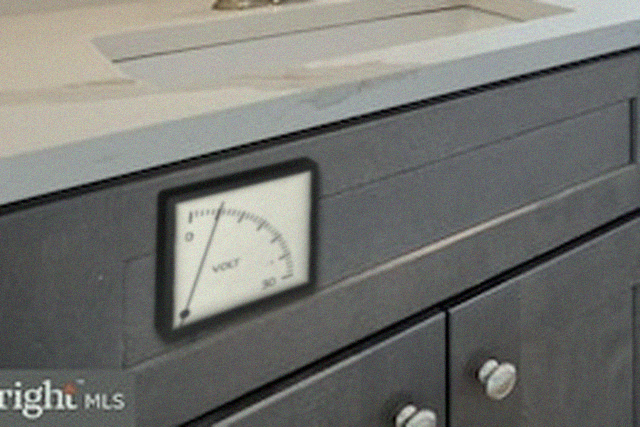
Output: 5 V
